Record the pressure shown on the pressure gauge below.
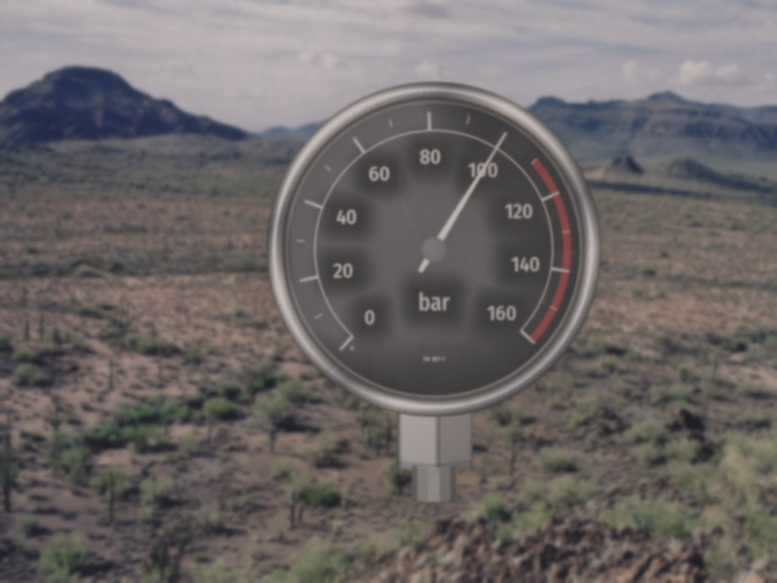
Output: 100 bar
